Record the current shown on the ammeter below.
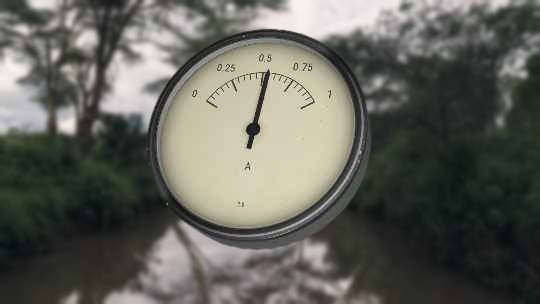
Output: 0.55 A
